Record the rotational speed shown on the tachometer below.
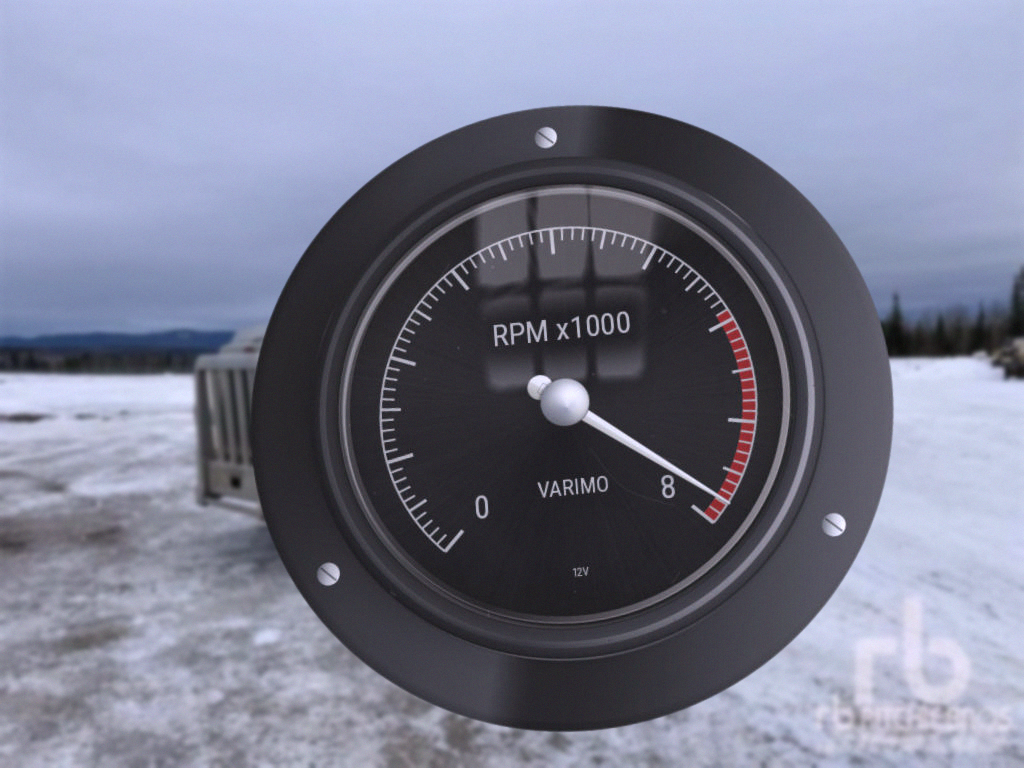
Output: 7800 rpm
